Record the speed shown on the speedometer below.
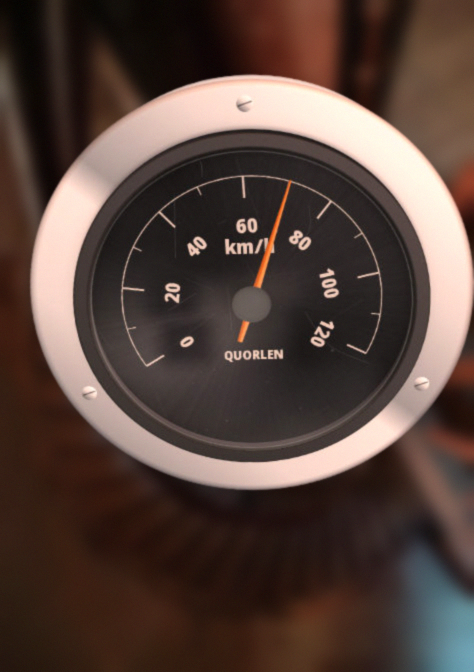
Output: 70 km/h
